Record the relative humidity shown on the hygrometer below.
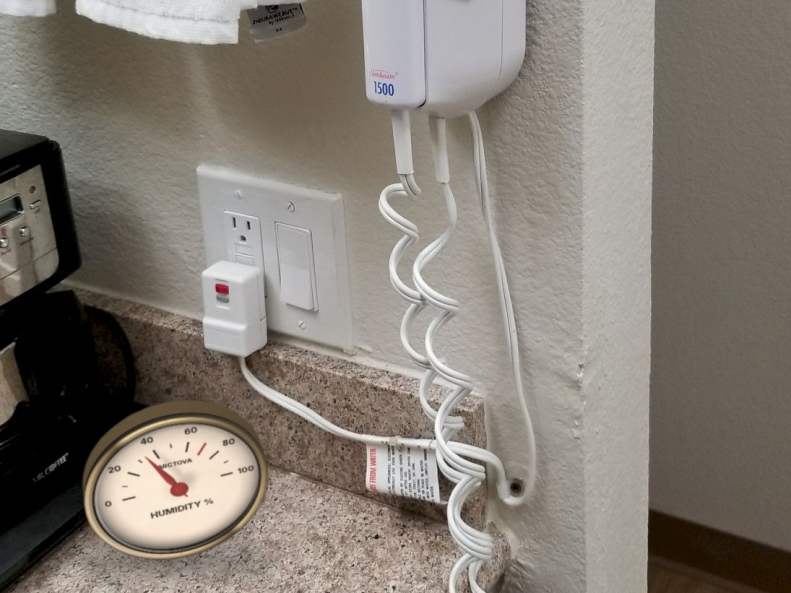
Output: 35 %
